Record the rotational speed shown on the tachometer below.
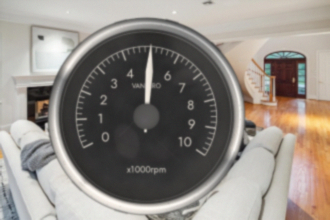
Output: 5000 rpm
